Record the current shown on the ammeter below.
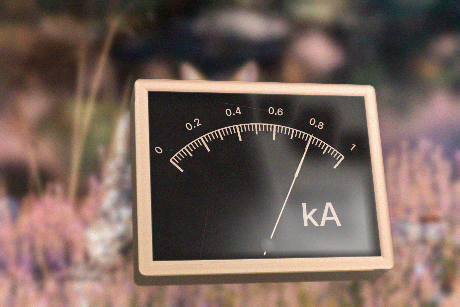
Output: 0.8 kA
